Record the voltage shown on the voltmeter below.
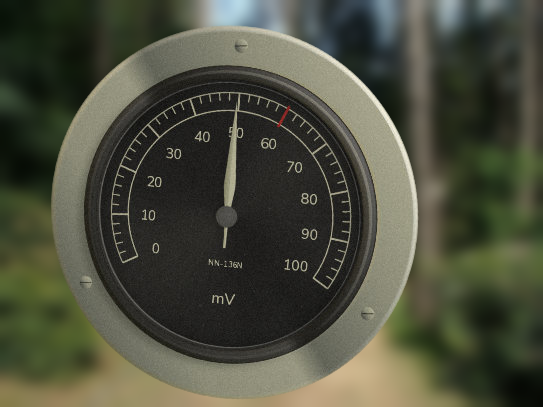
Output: 50 mV
